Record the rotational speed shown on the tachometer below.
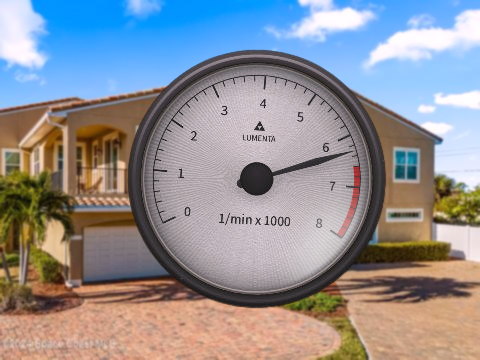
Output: 6300 rpm
